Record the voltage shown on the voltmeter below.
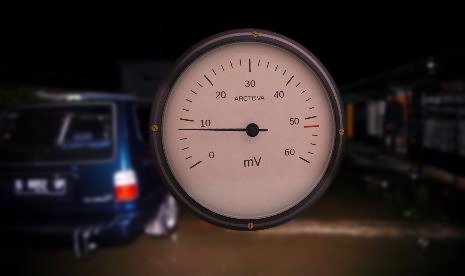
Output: 8 mV
